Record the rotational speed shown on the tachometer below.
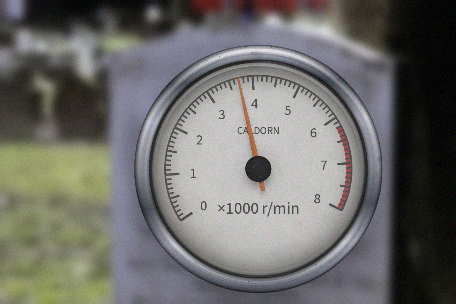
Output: 3700 rpm
